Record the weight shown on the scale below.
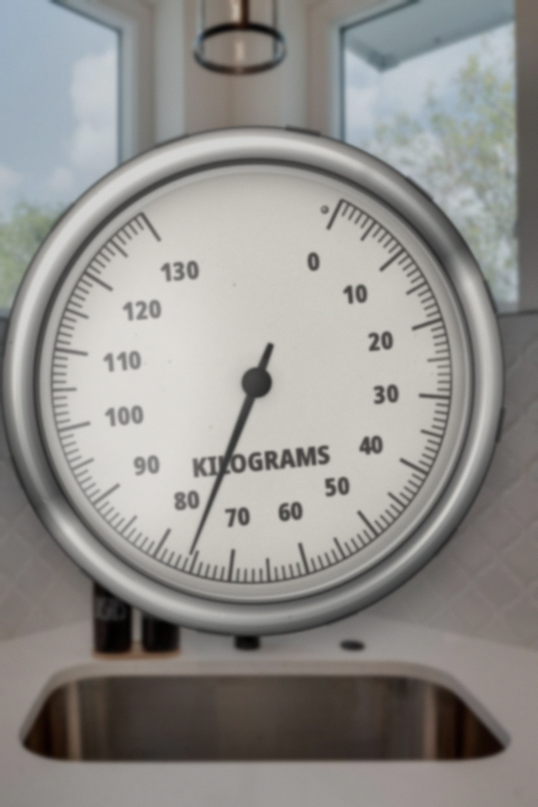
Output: 76 kg
